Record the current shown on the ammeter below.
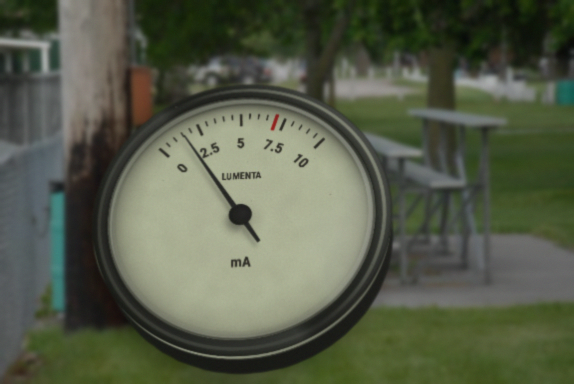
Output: 1.5 mA
